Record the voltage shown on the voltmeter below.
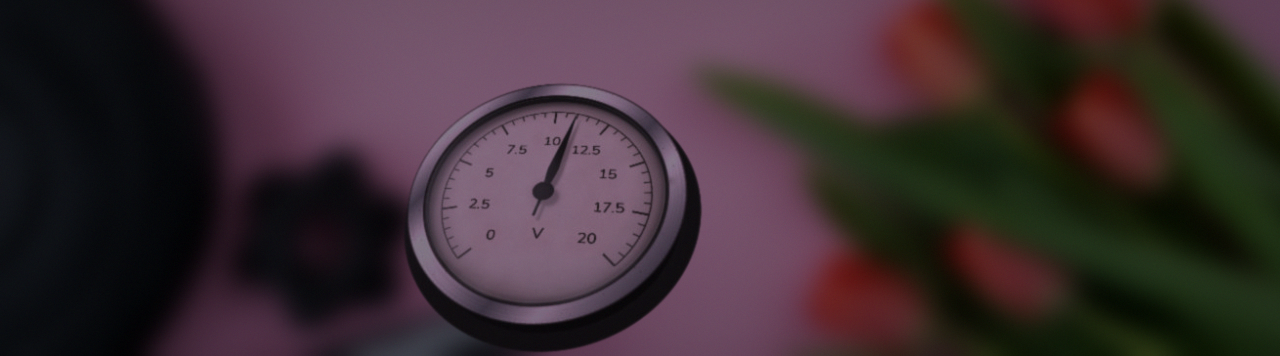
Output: 11 V
